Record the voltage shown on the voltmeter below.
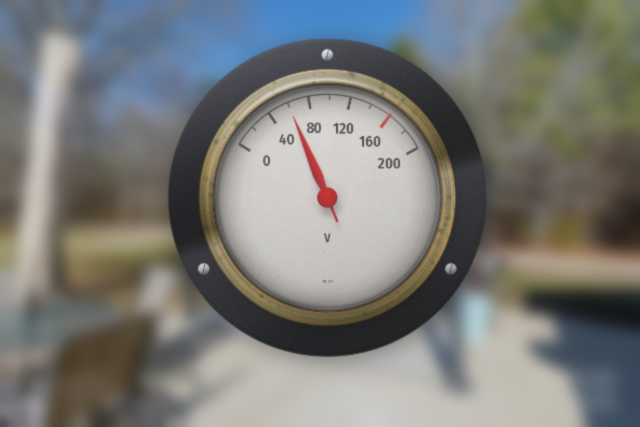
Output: 60 V
